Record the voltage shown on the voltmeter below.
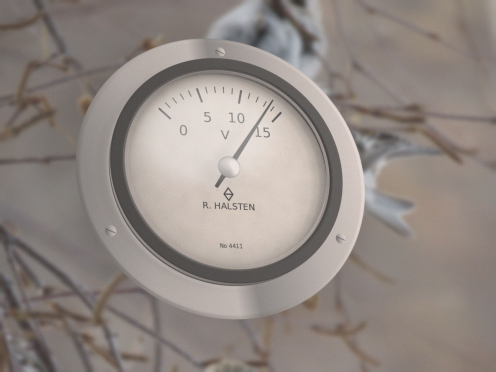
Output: 13.5 V
